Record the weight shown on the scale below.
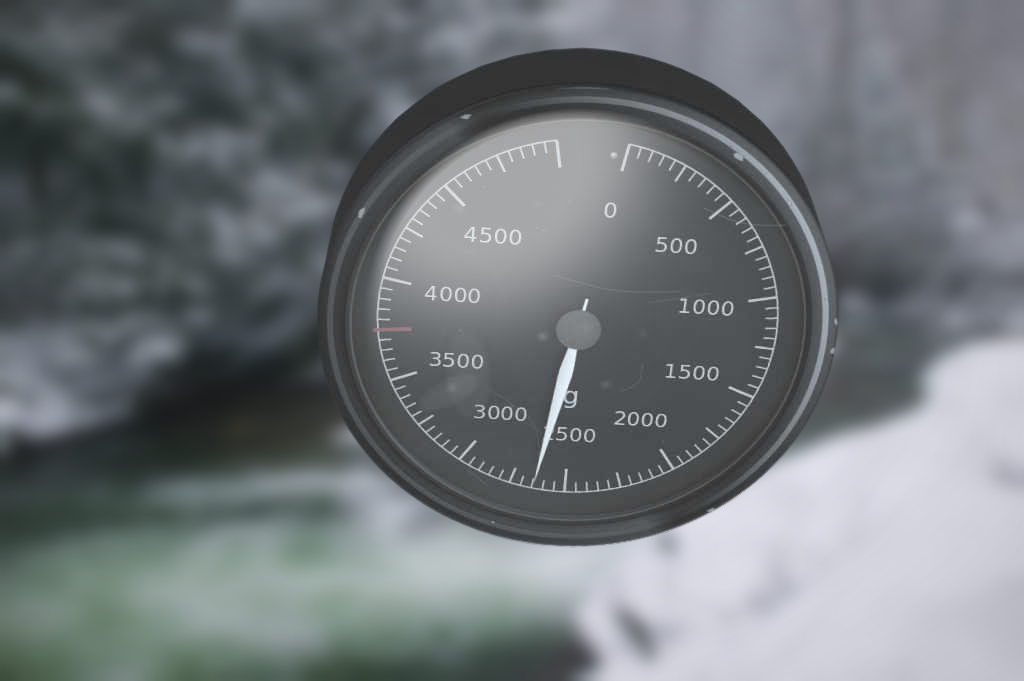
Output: 2650 g
